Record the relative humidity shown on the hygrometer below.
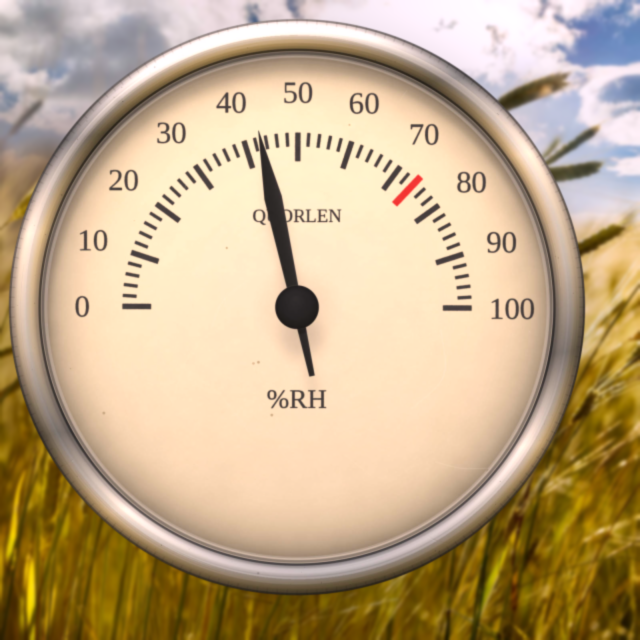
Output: 43 %
